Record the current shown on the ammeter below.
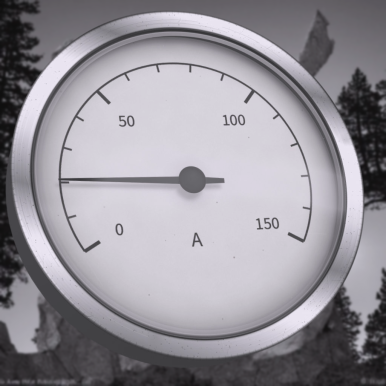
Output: 20 A
